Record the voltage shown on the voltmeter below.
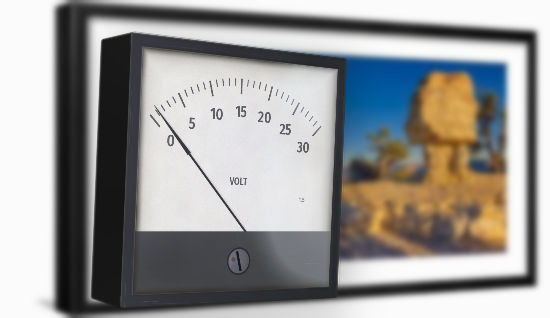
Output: 1 V
